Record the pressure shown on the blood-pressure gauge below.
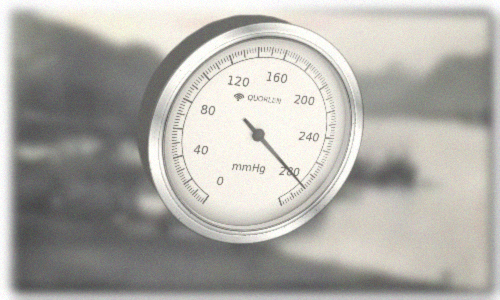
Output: 280 mmHg
